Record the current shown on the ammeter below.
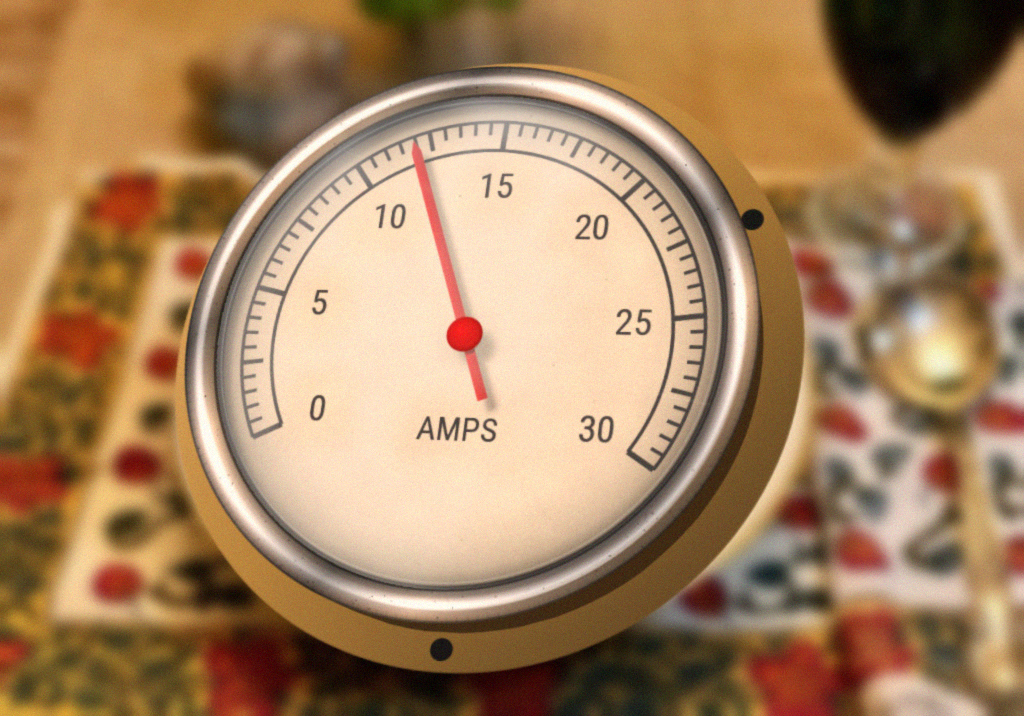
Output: 12 A
